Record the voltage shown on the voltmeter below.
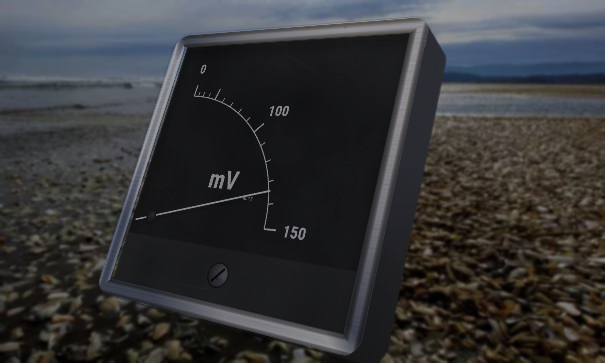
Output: 135 mV
